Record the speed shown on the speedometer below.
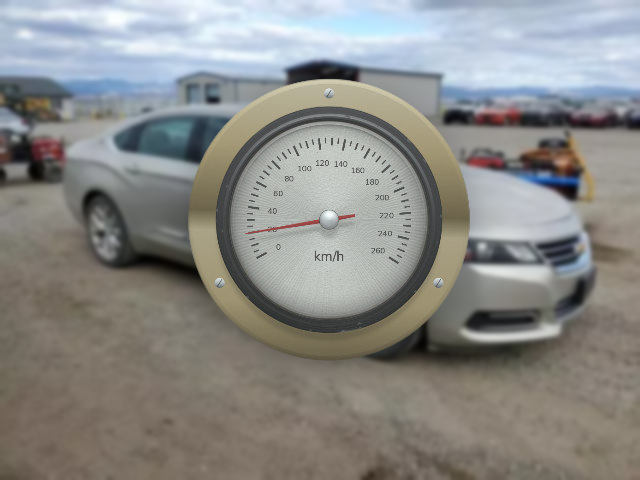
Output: 20 km/h
